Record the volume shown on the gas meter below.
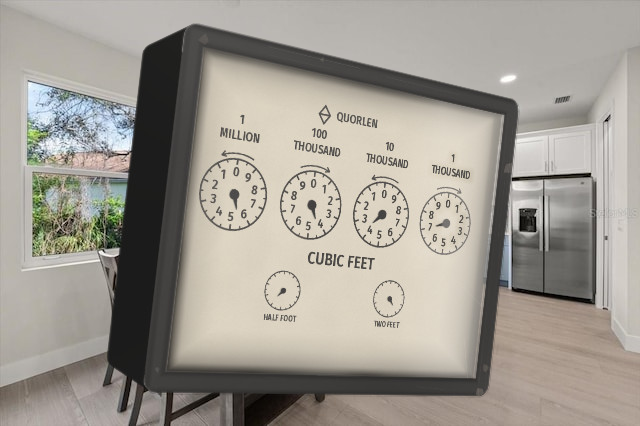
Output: 543700 ft³
